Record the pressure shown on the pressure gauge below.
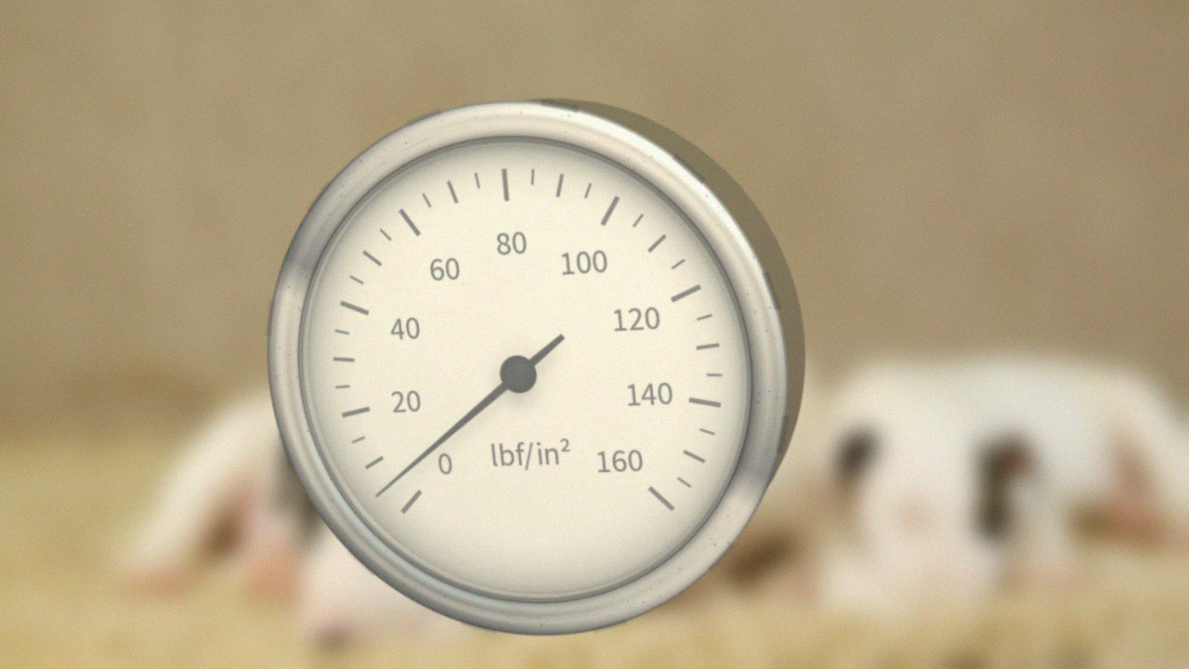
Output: 5 psi
